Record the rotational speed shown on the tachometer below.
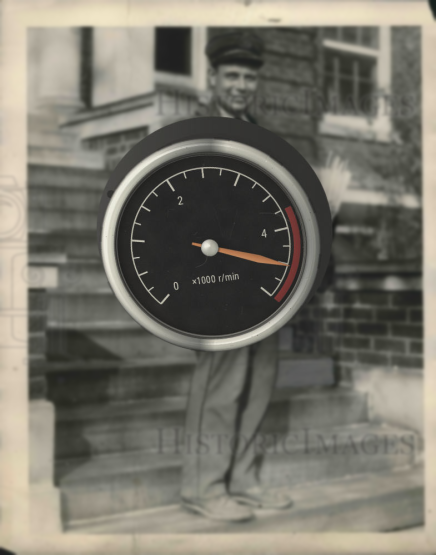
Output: 4500 rpm
